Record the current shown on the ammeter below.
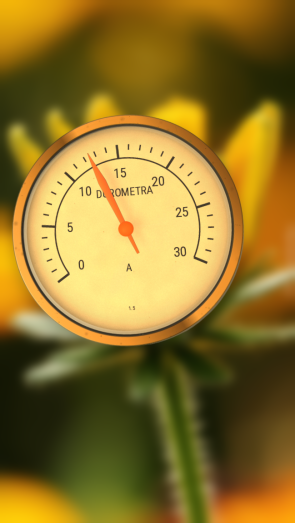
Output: 12.5 A
